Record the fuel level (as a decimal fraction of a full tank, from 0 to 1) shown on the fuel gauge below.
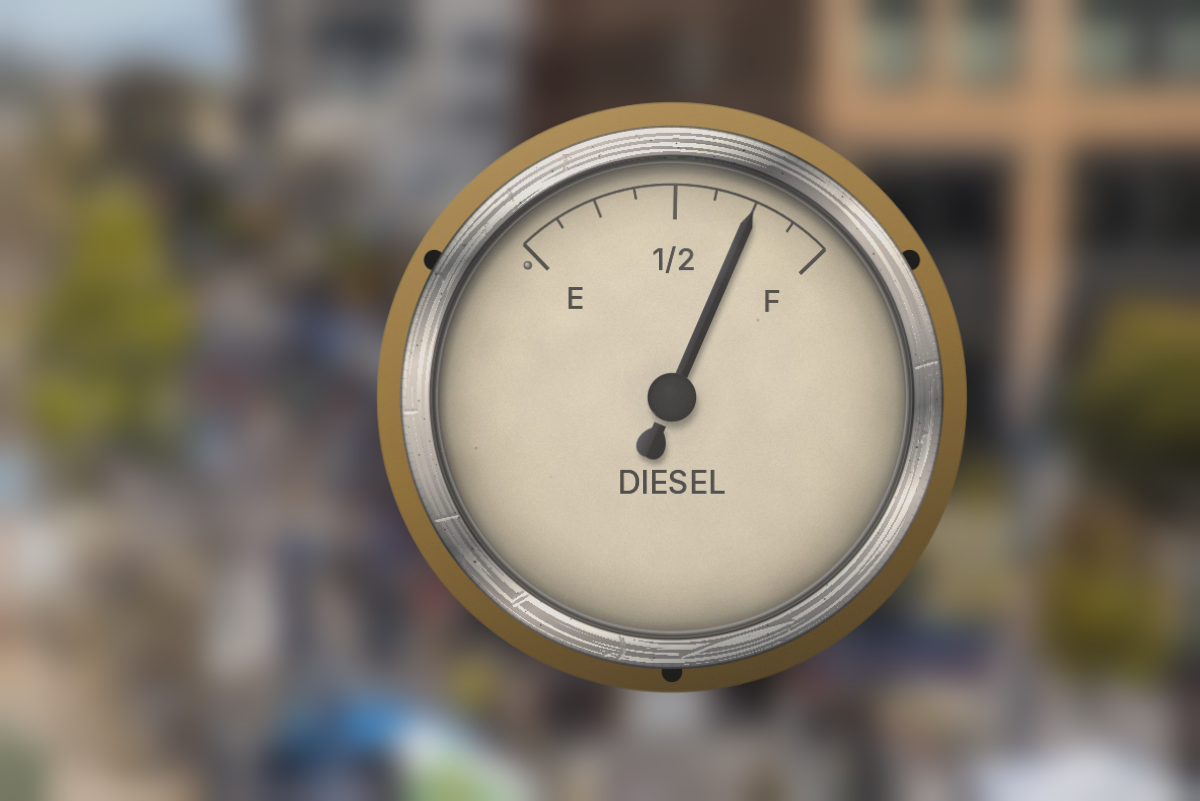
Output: 0.75
